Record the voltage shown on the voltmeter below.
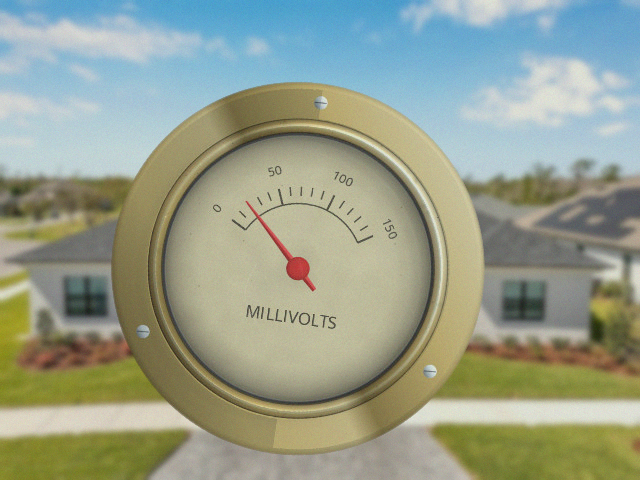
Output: 20 mV
